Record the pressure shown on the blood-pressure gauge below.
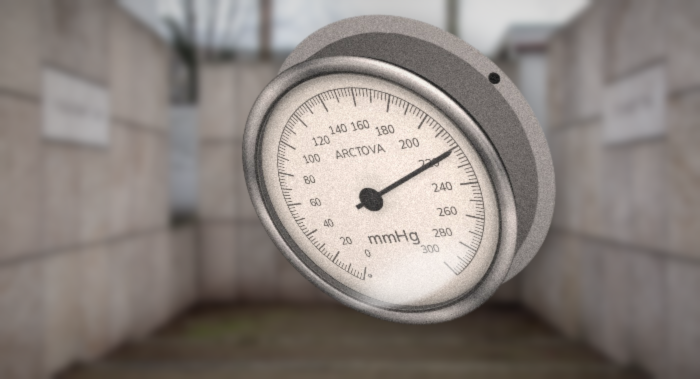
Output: 220 mmHg
